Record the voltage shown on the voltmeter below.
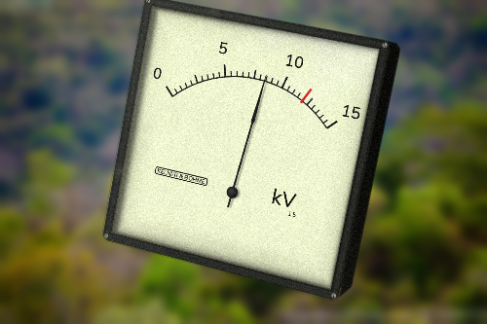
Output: 8.5 kV
